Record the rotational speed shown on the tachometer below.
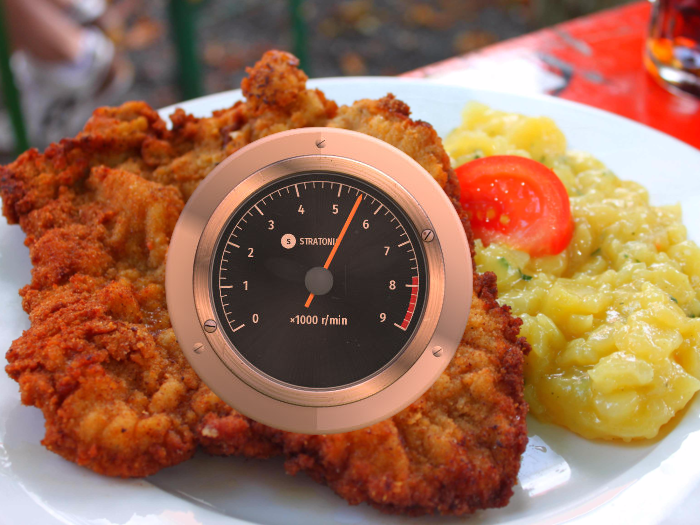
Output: 5500 rpm
